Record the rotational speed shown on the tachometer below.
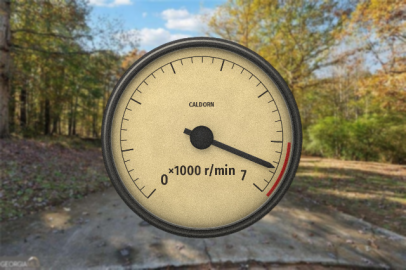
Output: 6500 rpm
